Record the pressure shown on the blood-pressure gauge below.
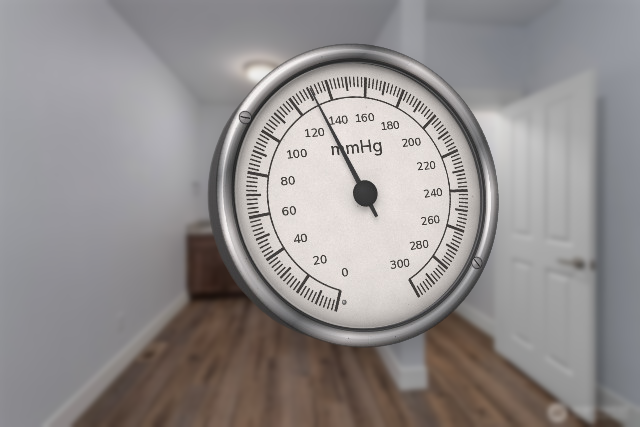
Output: 130 mmHg
